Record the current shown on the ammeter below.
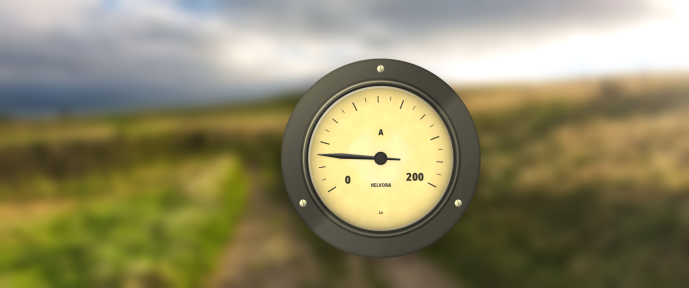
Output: 30 A
